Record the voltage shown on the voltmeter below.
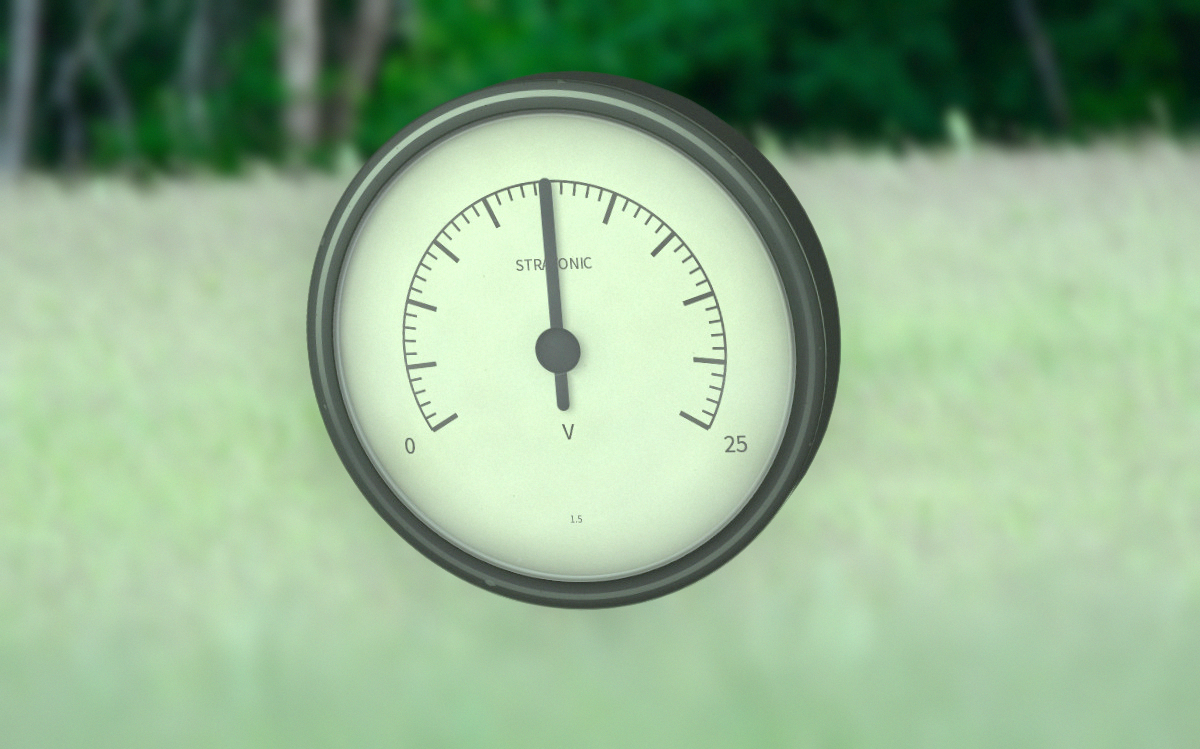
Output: 12.5 V
